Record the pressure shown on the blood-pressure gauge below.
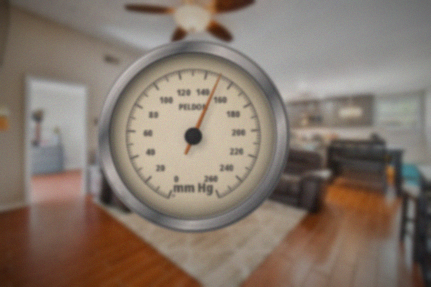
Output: 150 mmHg
